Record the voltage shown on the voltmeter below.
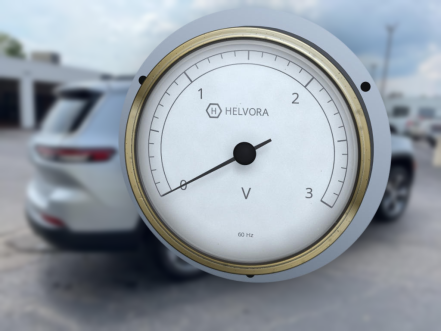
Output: 0 V
